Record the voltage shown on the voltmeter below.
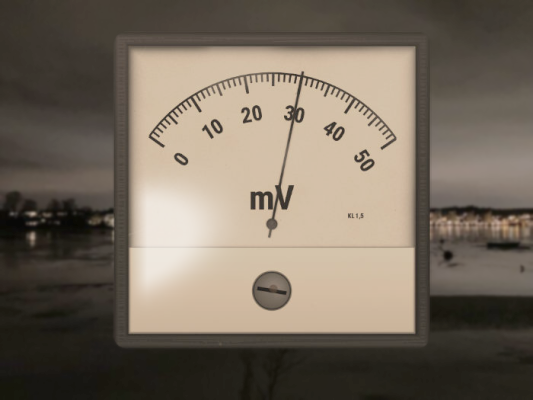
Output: 30 mV
